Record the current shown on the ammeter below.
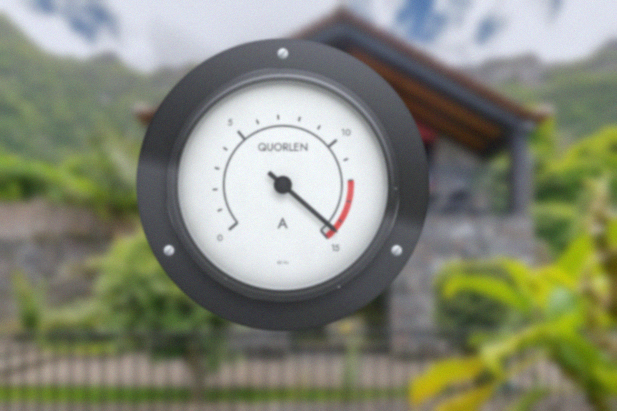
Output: 14.5 A
